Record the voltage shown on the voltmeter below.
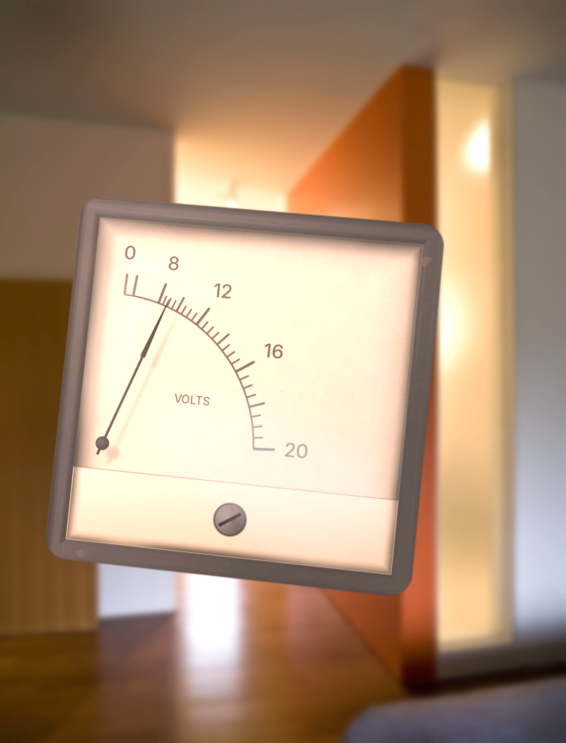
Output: 9 V
